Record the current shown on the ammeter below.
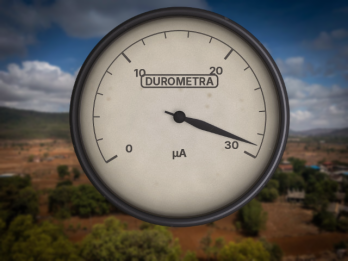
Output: 29 µA
